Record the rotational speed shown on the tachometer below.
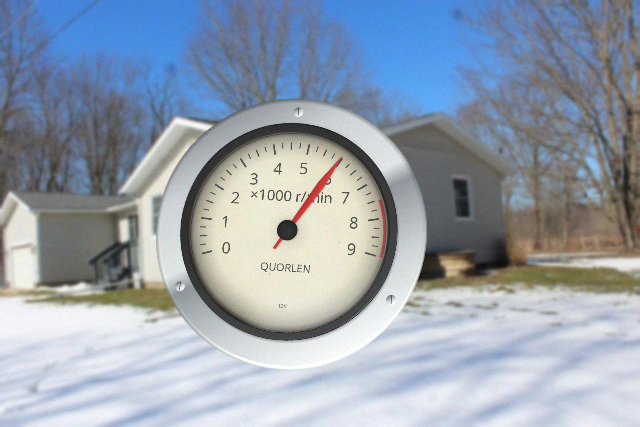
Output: 6000 rpm
